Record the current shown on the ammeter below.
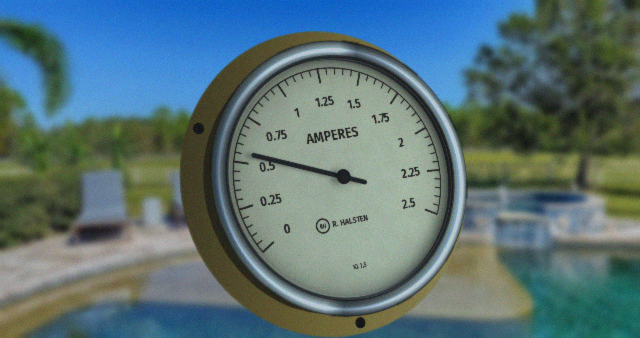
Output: 0.55 A
